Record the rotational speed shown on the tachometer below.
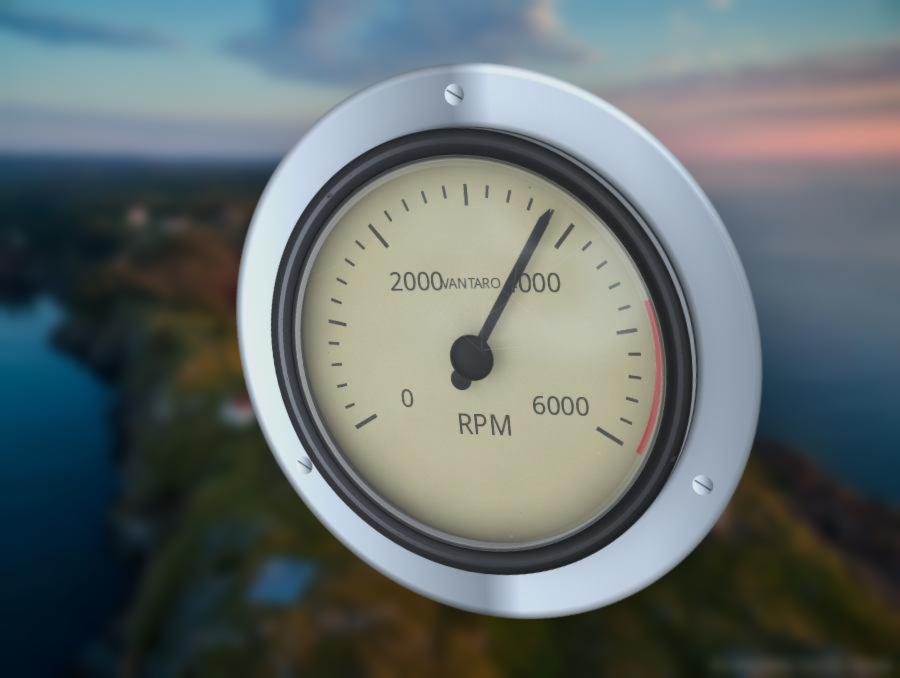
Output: 3800 rpm
